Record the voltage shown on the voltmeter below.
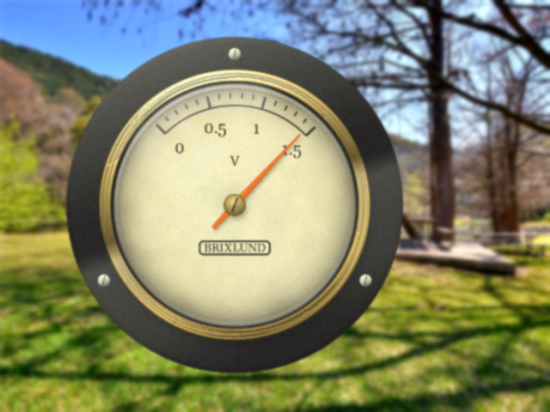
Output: 1.45 V
